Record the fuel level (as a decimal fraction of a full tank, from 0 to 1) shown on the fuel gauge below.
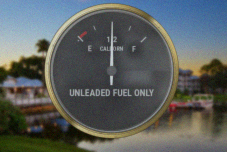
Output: 0.5
